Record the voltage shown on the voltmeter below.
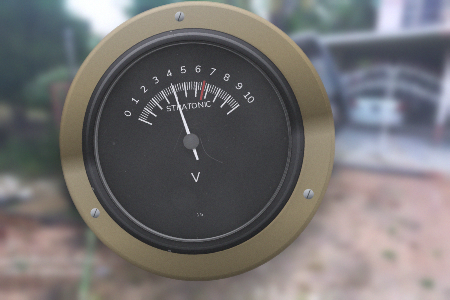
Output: 4 V
